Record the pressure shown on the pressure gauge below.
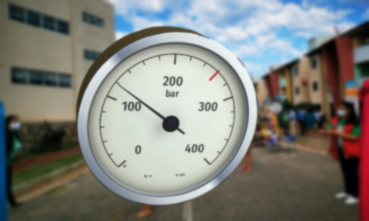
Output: 120 bar
